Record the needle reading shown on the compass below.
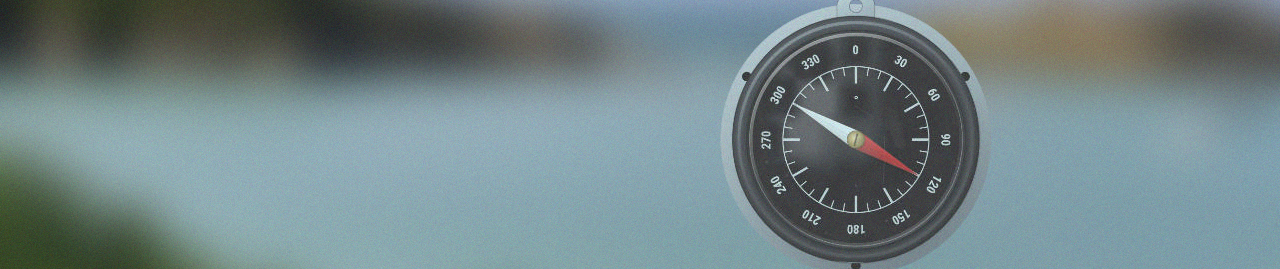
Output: 120 °
